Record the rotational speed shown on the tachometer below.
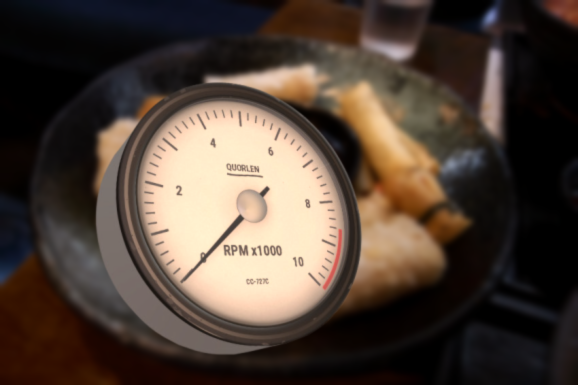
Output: 0 rpm
